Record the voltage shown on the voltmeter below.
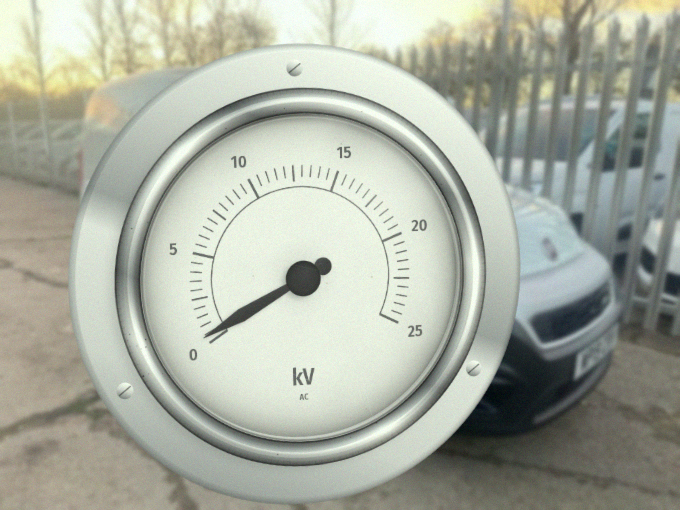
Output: 0.5 kV
